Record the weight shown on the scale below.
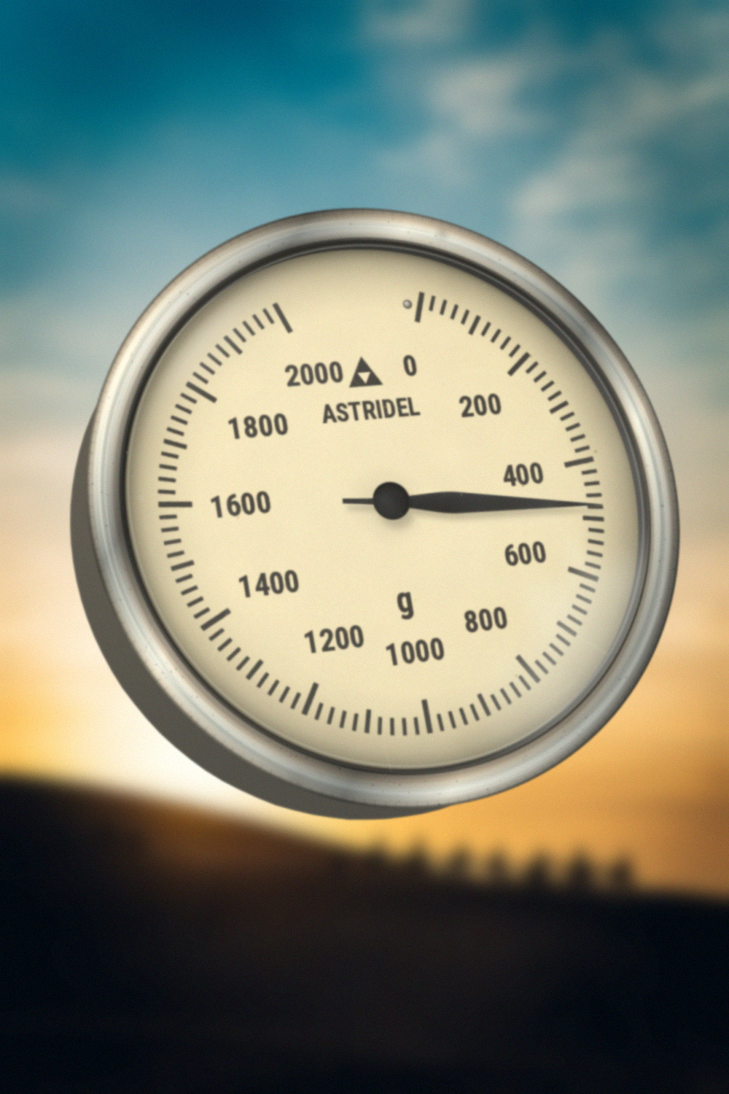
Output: 480 g
